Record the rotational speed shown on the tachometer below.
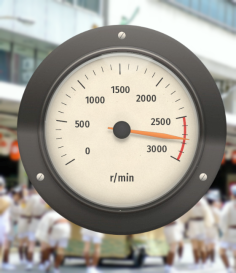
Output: 2750 rpm
